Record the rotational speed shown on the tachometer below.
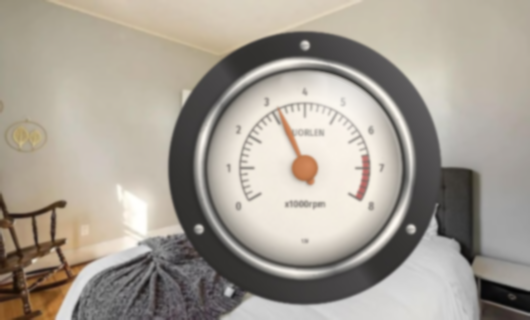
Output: 3200 rpm
